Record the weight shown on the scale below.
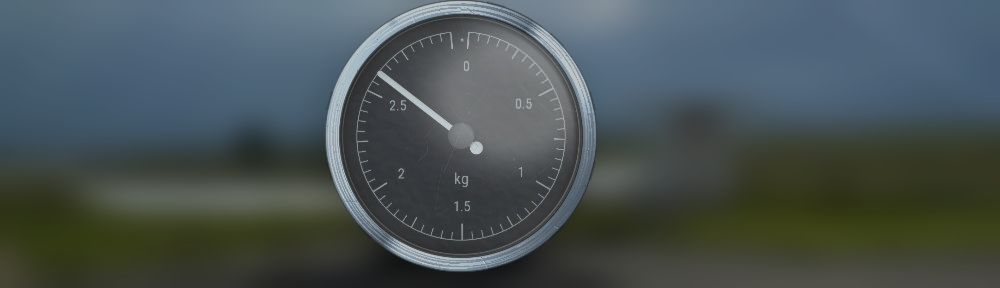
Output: 2.6 kg
